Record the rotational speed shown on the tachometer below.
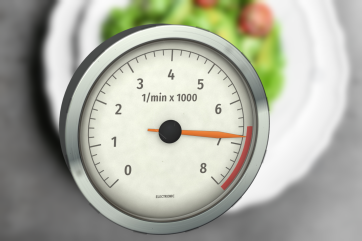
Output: 6800 rpm
